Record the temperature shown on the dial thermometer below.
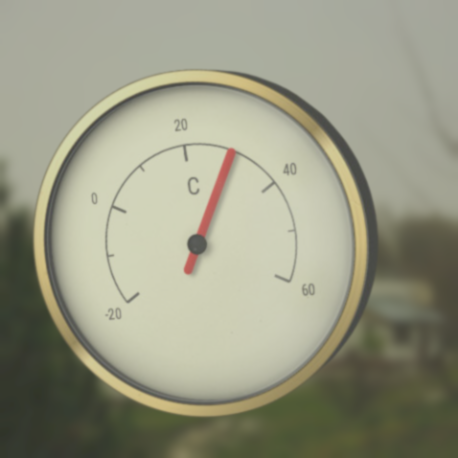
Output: 30 °C
